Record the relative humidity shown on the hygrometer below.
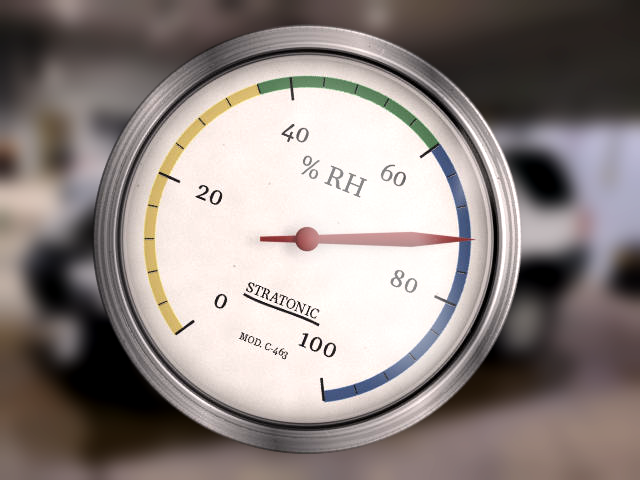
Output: 72 %
